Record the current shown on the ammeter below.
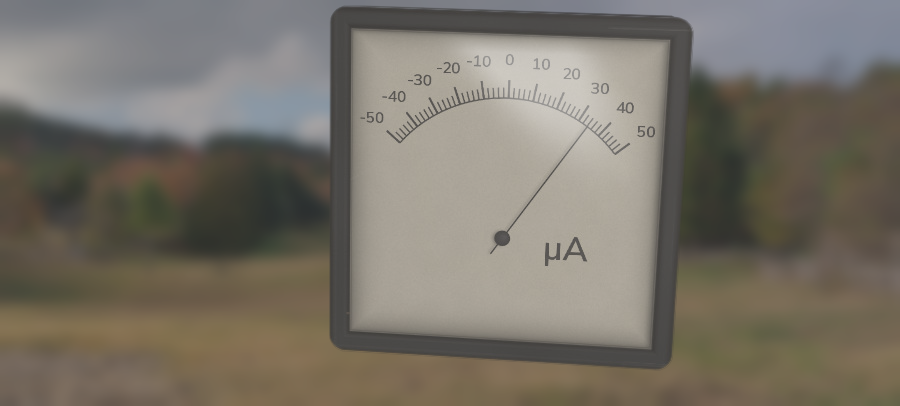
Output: 34 µA
